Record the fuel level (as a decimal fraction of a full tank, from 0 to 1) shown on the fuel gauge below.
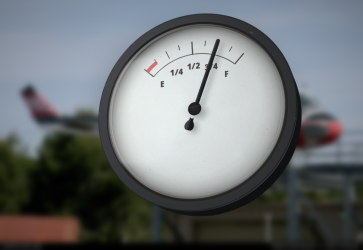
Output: 0.75
